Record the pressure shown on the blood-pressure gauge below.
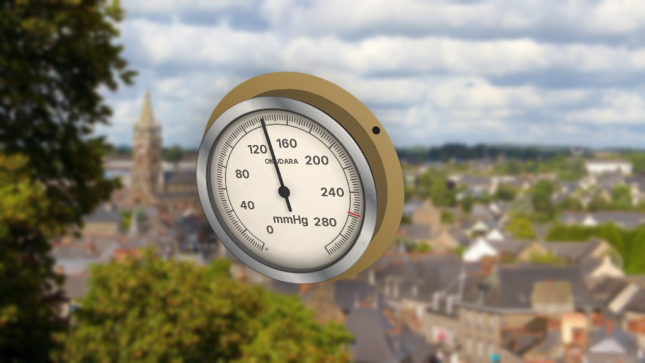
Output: 140 mmHg
